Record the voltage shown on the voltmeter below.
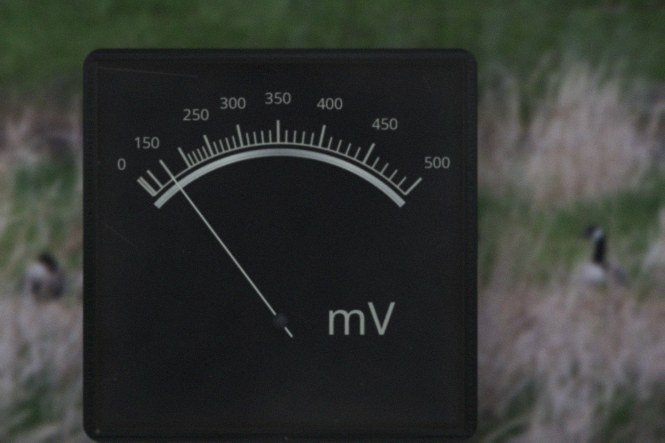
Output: 150 mV
